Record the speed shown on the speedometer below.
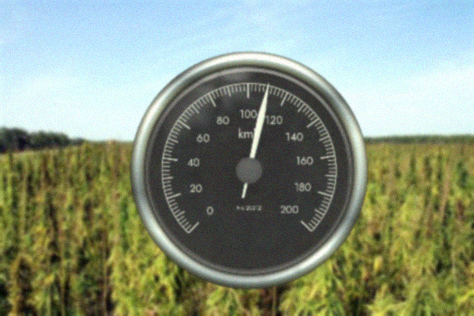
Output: 110 km/h
